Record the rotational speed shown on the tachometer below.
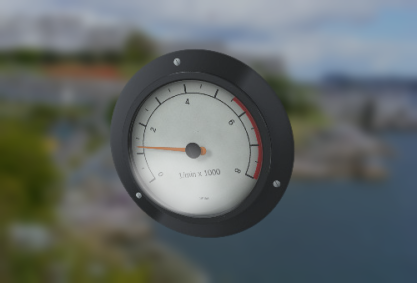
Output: 1250 rpm
